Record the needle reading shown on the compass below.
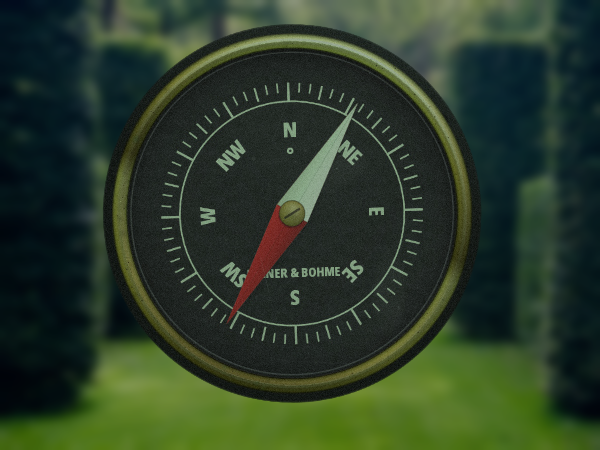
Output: 212.5 °
